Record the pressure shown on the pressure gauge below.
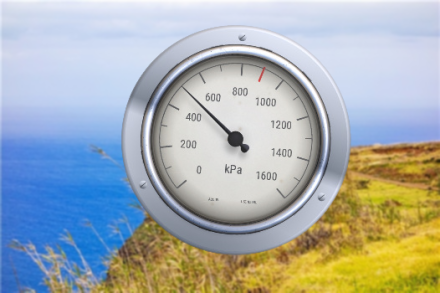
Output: 500 kPa
